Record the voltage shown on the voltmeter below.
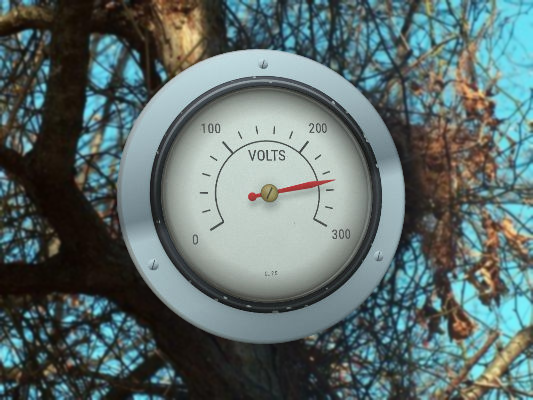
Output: 250 V
